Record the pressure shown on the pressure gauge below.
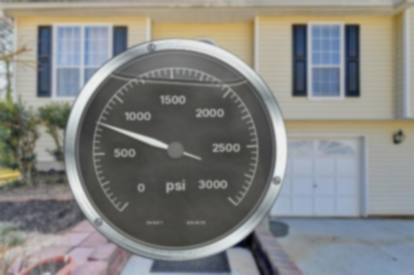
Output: 750 psi
